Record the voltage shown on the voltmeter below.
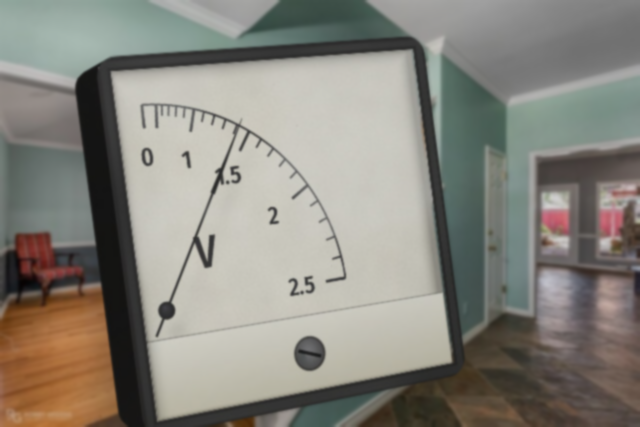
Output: 1.4 V
